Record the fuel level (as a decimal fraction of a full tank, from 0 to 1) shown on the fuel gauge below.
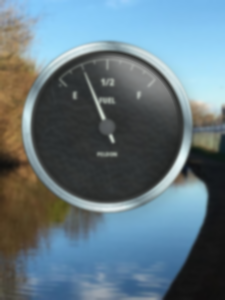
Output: 0.25
